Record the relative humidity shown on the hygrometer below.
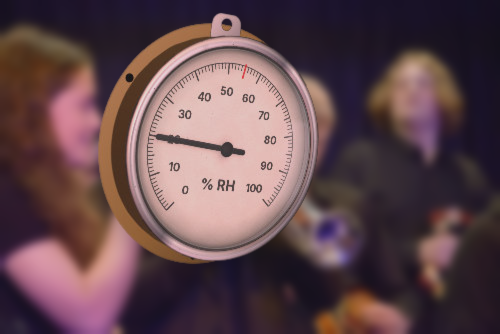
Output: 20 %
